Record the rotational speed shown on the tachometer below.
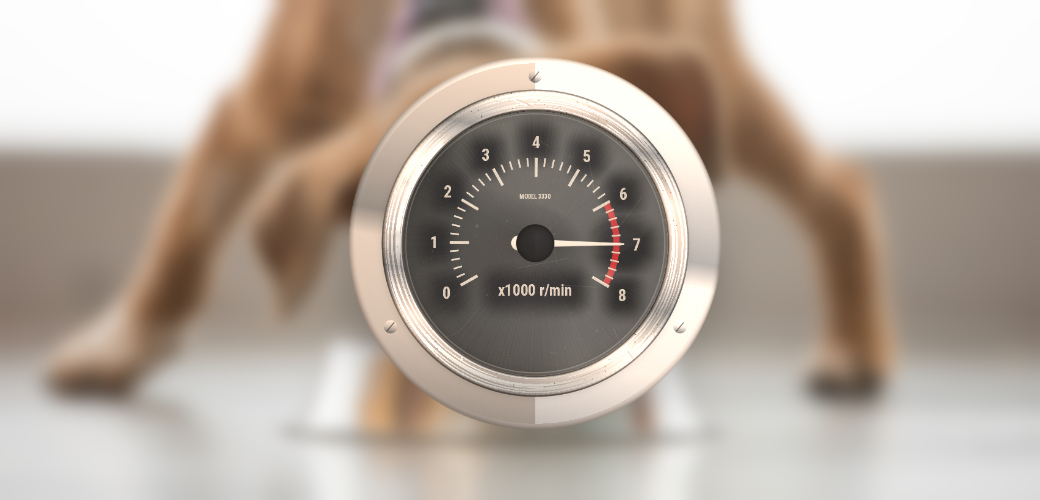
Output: 7000 rpm
